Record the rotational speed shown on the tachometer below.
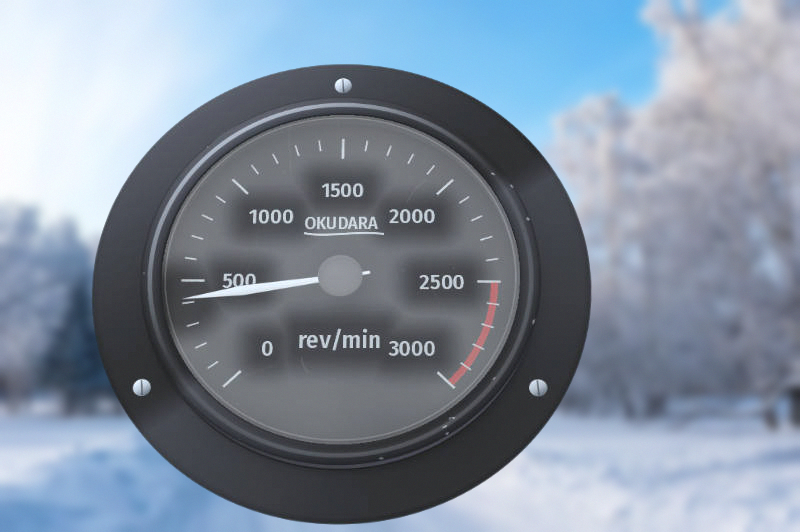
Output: 400 rpm
